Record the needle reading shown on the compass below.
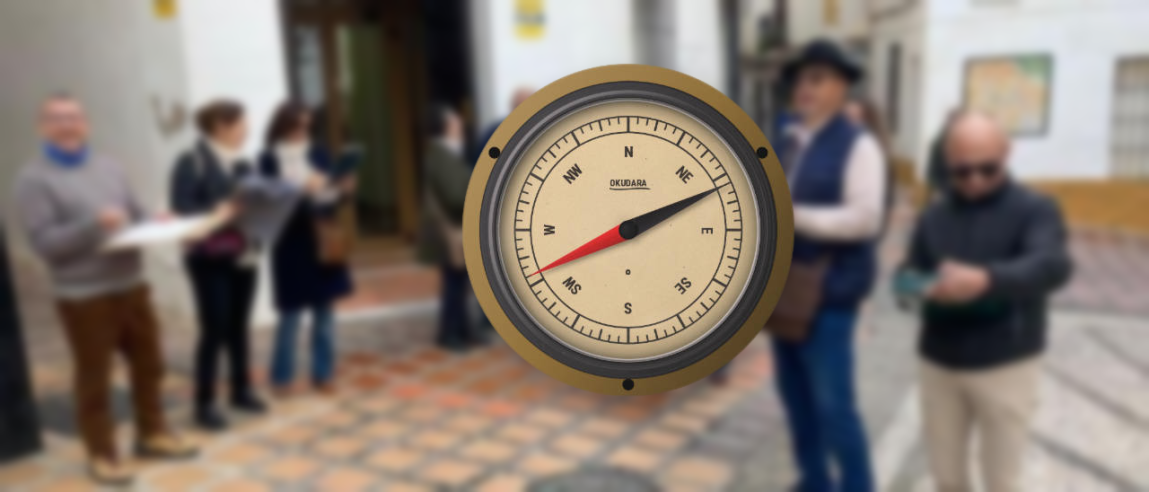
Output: 245 °
